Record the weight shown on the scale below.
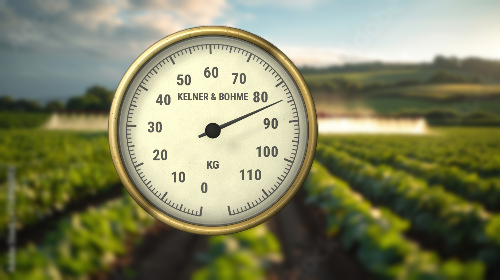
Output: 84 kg
